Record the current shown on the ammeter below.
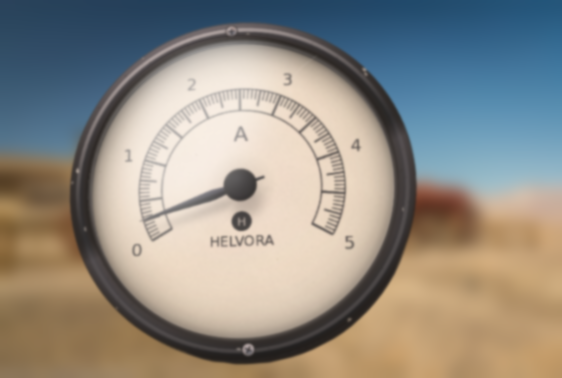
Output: 0.25 A
